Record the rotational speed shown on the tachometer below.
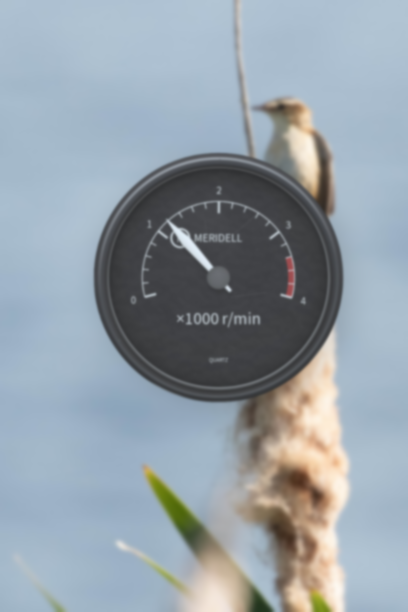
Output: 1200 rpm
